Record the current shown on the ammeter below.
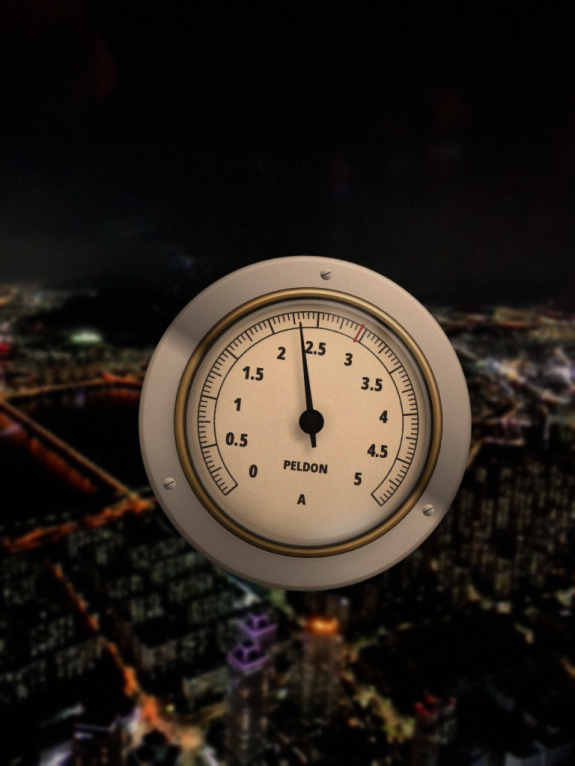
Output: 2.3 A
